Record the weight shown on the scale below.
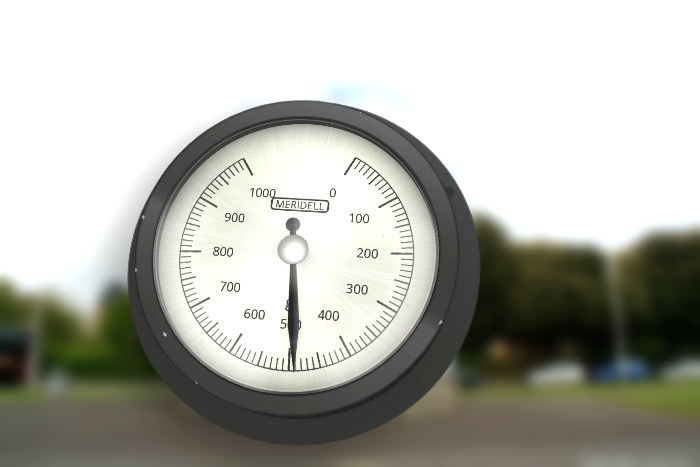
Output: 490 g
